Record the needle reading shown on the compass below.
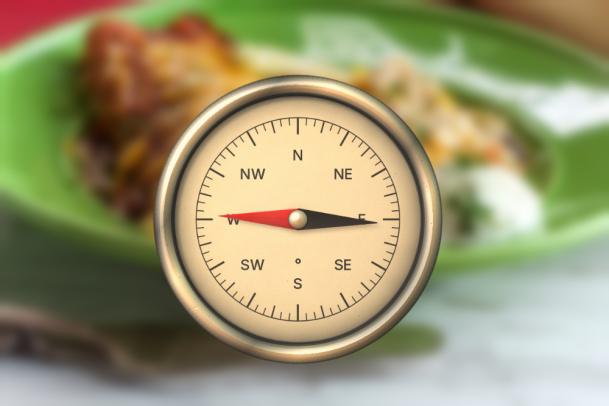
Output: 272.5 °
